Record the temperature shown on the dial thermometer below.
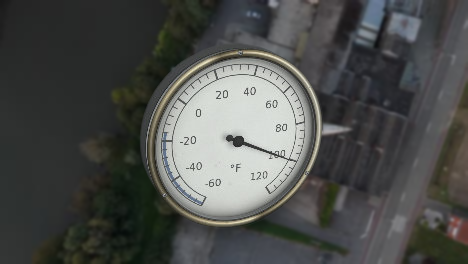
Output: 100 °F
